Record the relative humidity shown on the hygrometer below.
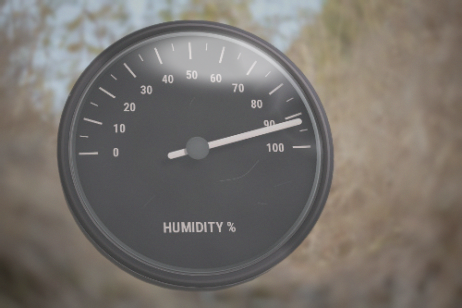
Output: 92.5 %
